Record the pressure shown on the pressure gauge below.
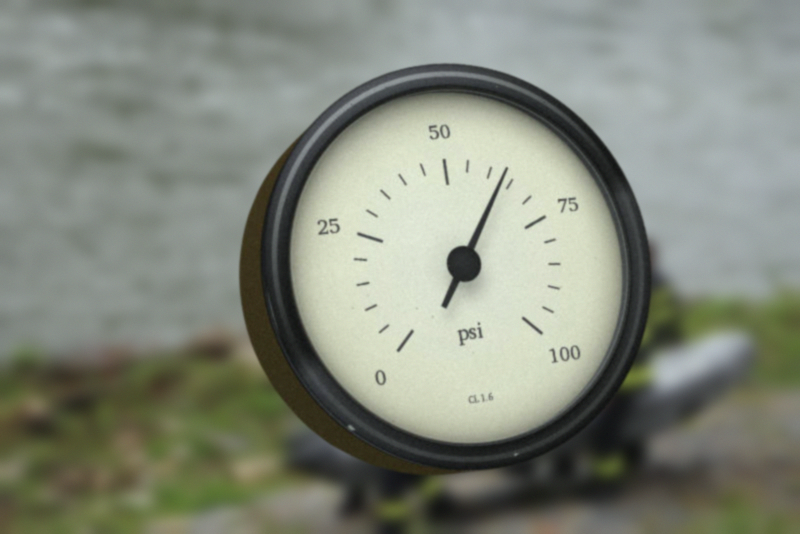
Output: 62.5 psi
